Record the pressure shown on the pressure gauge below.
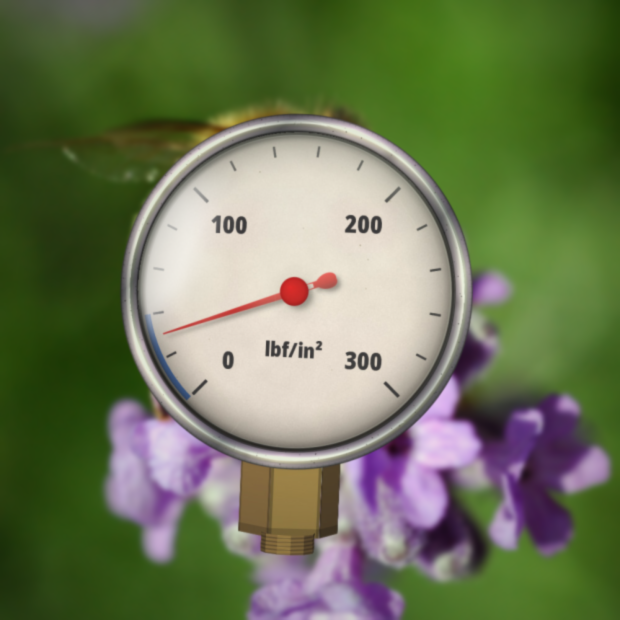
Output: 30 psi
